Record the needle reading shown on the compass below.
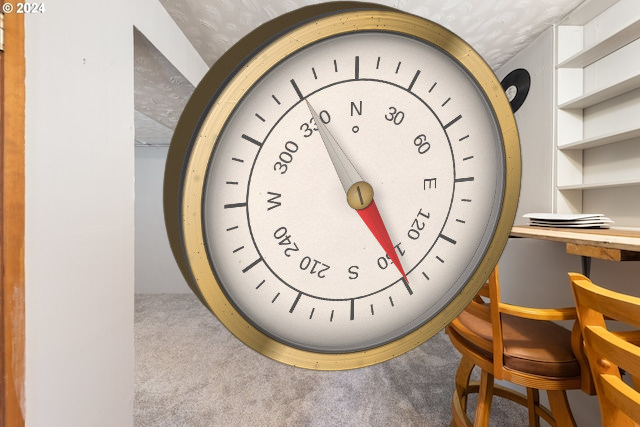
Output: 150 °
